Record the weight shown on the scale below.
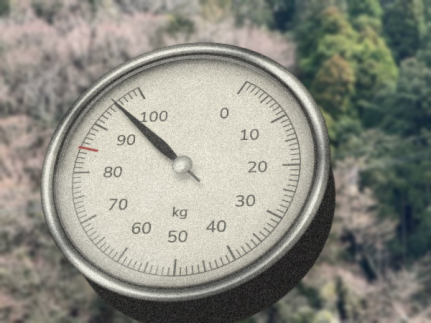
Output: 95 kg
